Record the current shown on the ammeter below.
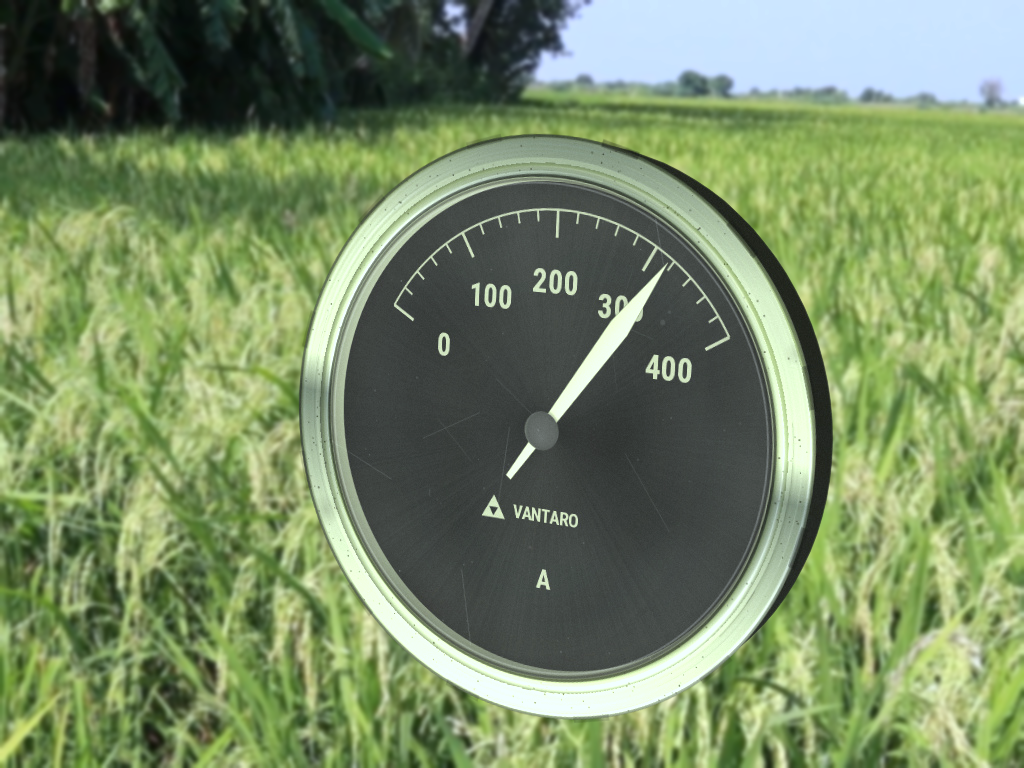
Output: 320 A
